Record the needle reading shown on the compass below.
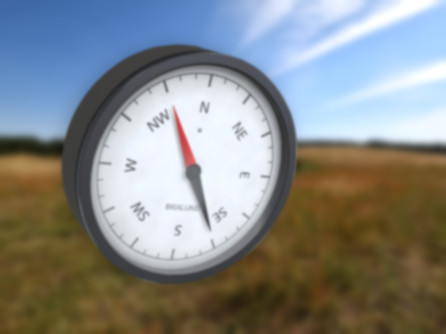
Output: 330 °
